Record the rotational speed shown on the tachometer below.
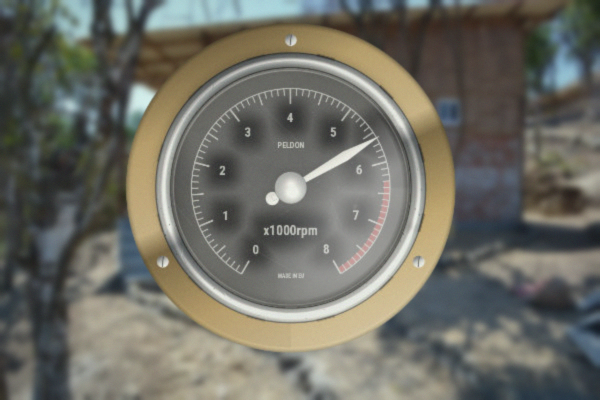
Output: 5600 rpm
